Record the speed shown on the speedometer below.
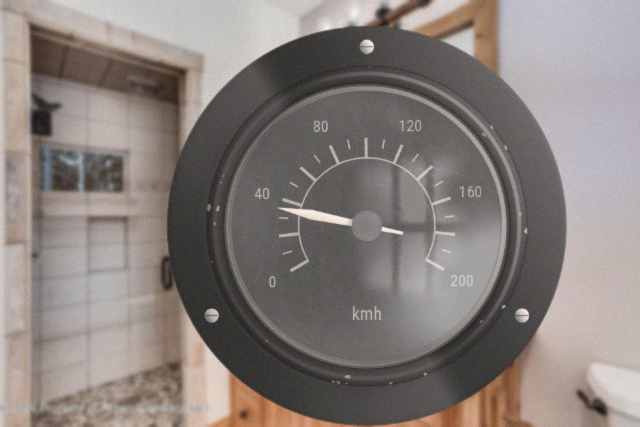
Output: 35 km/h
